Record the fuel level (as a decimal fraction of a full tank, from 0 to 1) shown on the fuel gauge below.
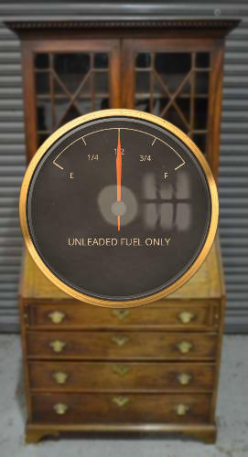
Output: 0.5
